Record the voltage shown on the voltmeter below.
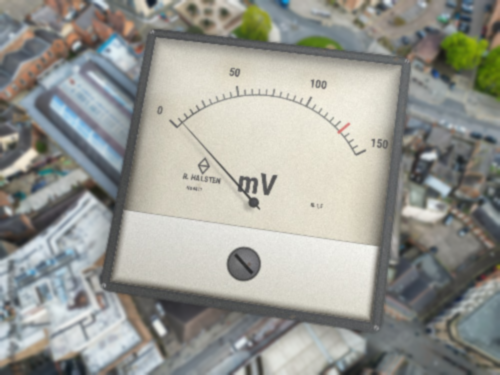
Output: 5 mV
